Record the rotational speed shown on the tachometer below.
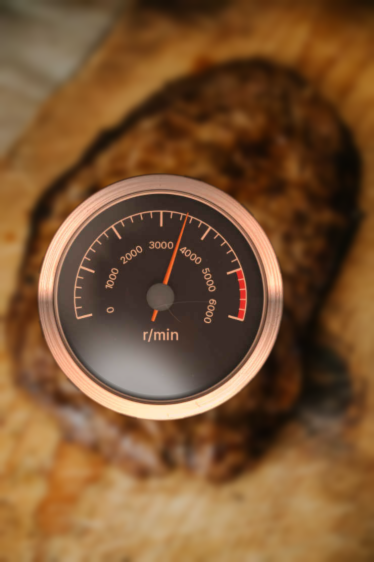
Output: 3500 rpm
